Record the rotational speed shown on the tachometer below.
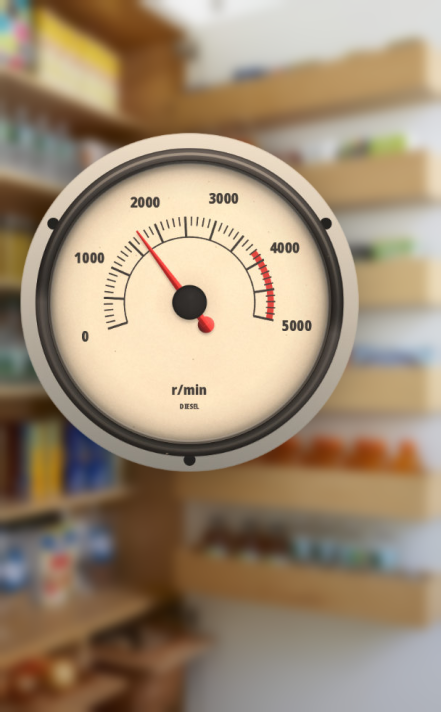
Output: 1700 rpm
